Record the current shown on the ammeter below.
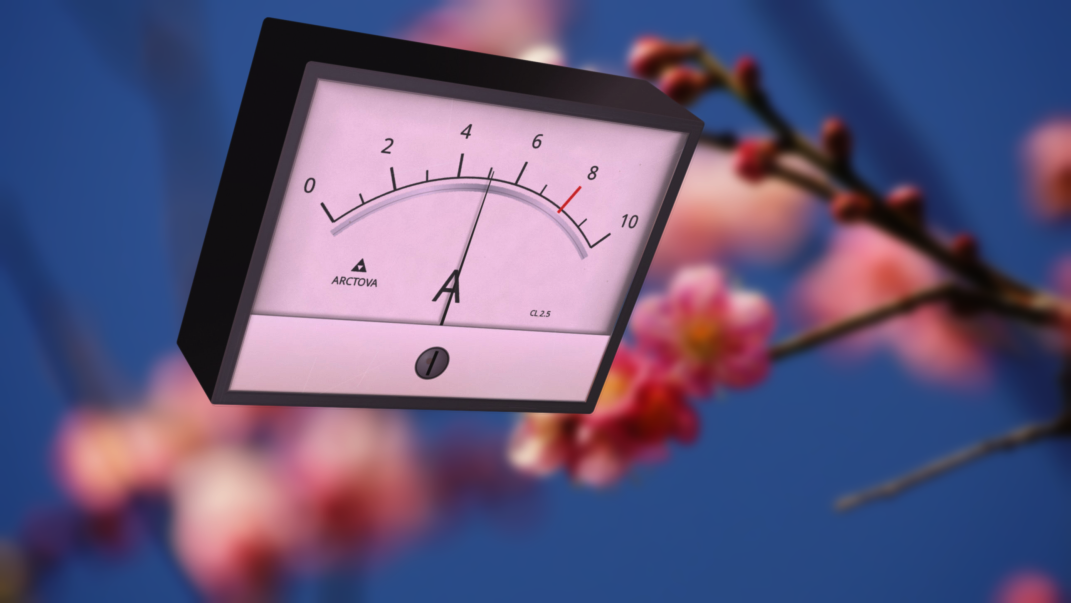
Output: 5 A
